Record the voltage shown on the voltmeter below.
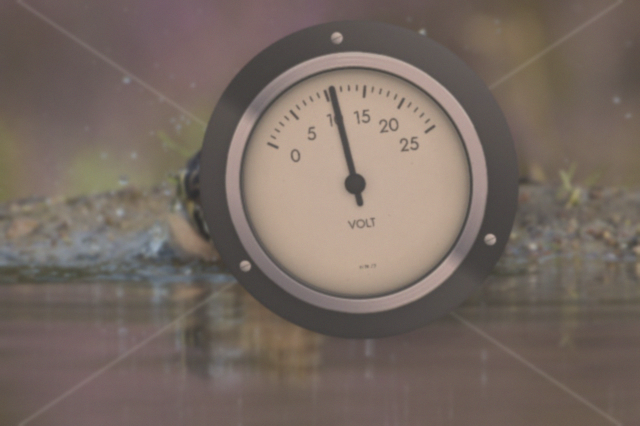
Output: 11 V
